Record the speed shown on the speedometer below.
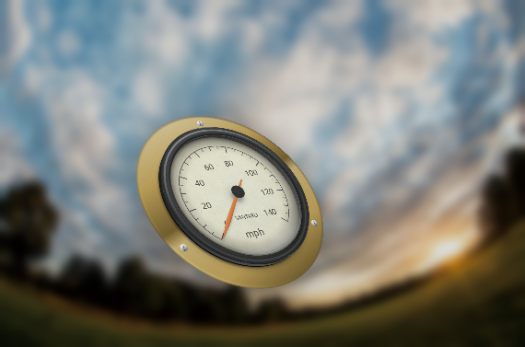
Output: 0 mph
